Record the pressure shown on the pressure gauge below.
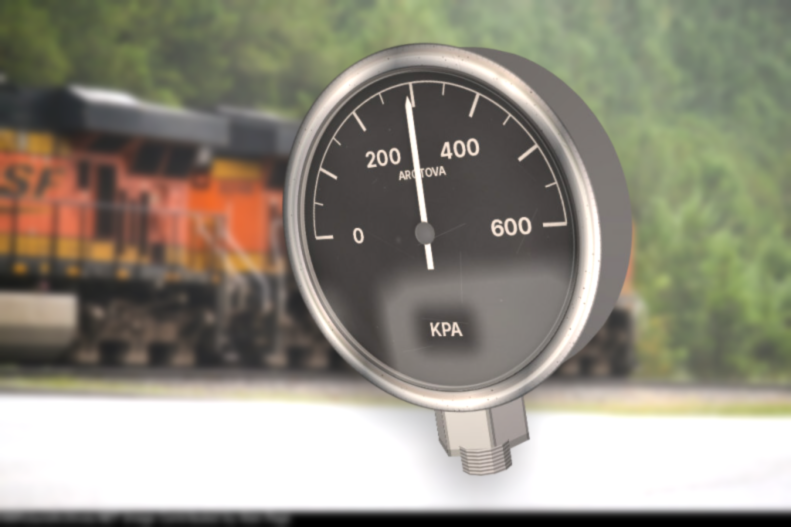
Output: 300 kPa
